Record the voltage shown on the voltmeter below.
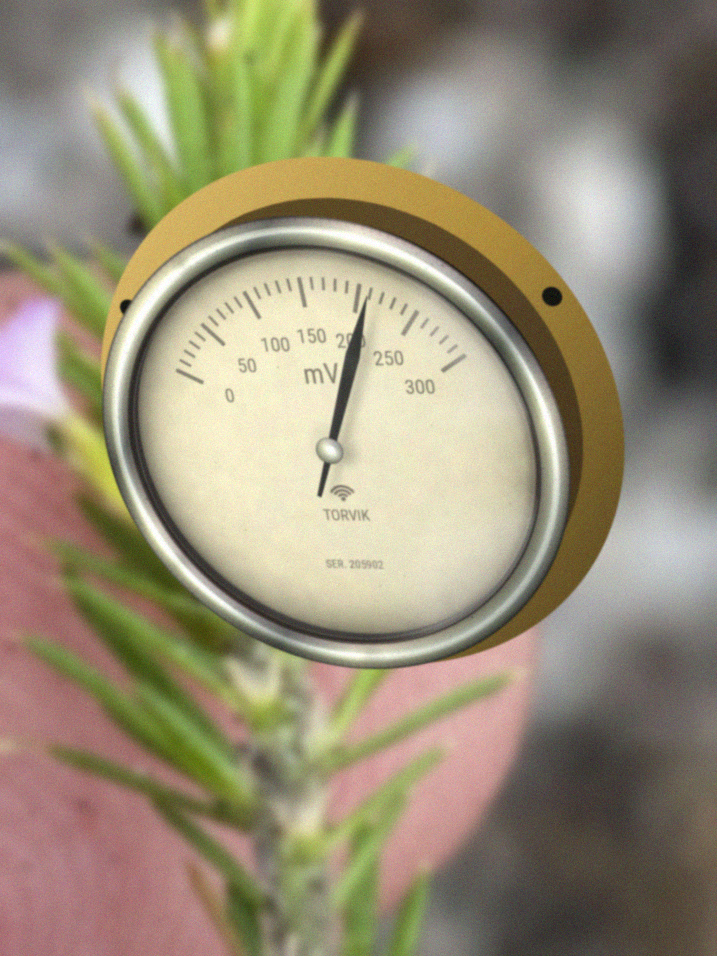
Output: 210 mV
